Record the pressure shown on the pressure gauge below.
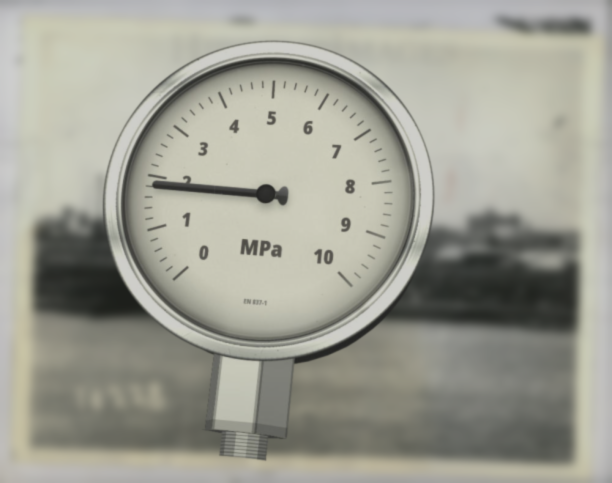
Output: 1.8 MPa
